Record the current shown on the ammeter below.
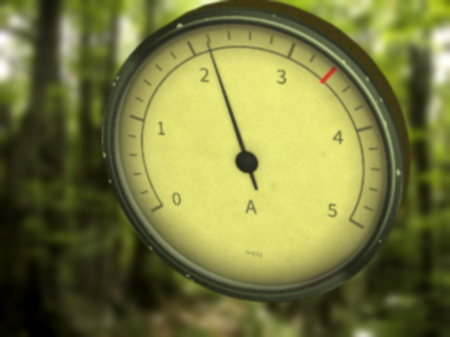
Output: 2.2 A
